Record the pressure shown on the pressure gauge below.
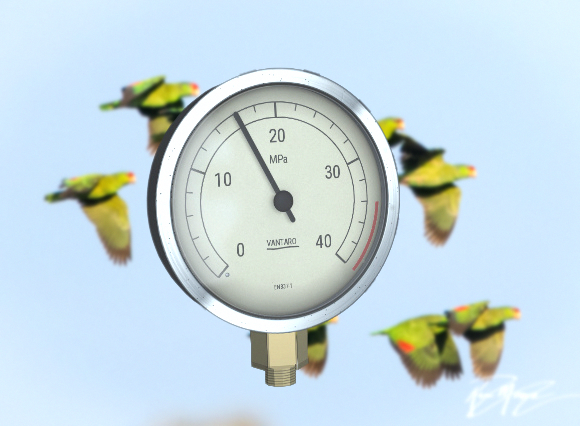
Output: 16 MPa
